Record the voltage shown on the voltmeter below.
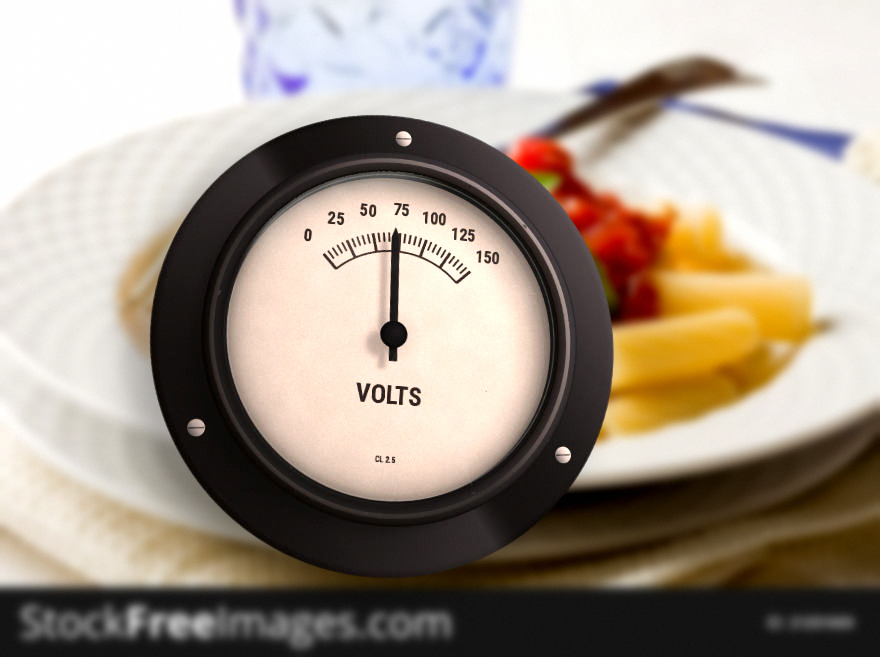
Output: 70 V
